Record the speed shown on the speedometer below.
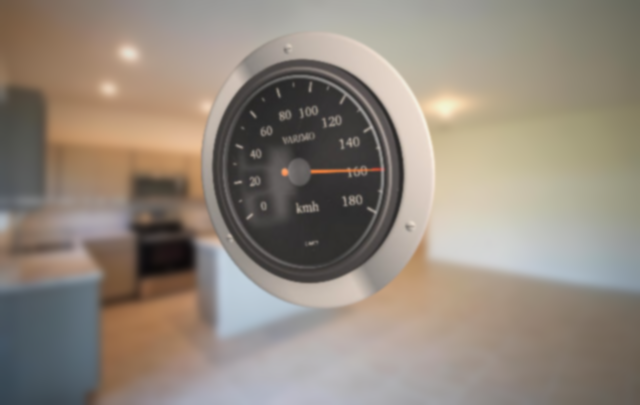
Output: 160 km/h
